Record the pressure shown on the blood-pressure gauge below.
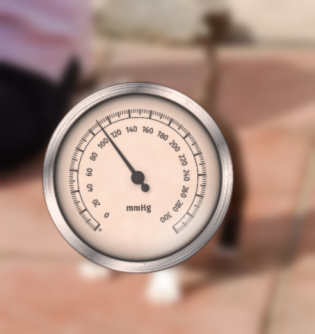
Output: 110 mmHg
